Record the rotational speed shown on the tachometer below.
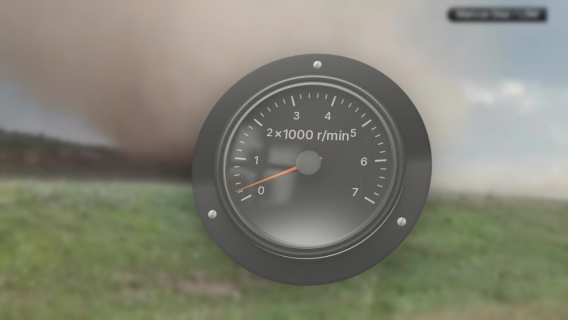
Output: 200 rpm
